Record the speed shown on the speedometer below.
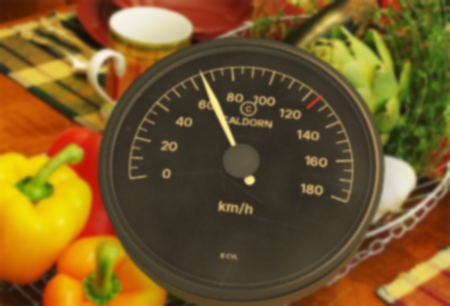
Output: 65 km/h
